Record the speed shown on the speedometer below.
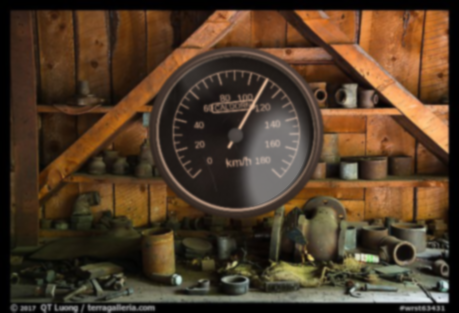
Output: 110 km/h
